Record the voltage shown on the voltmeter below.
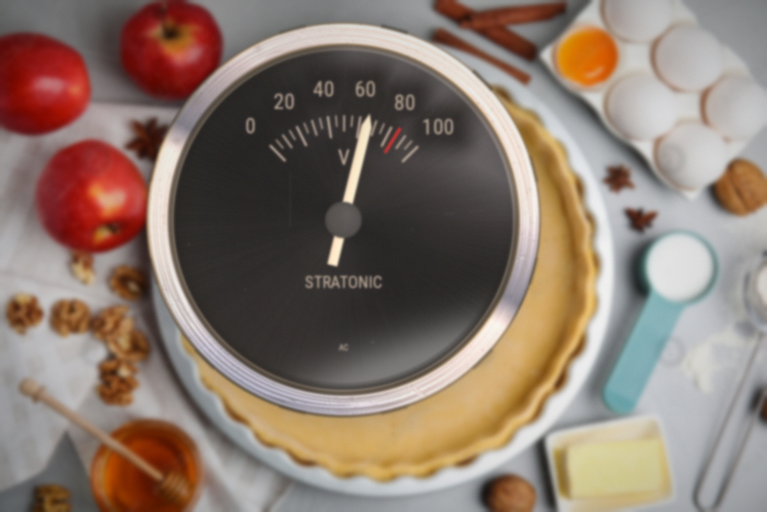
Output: 65 V
